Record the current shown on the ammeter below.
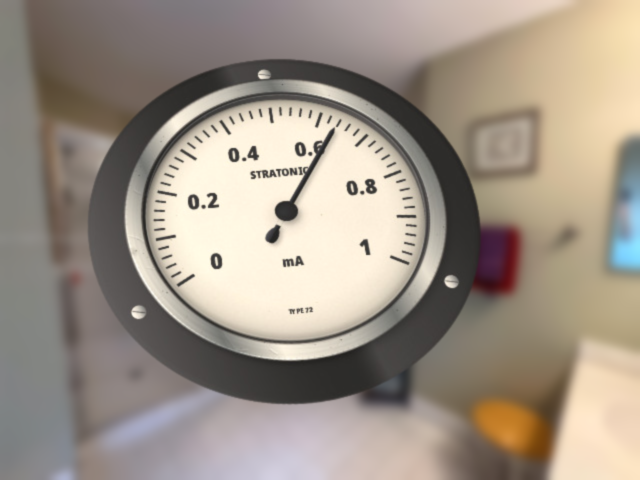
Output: 0.64 mA
